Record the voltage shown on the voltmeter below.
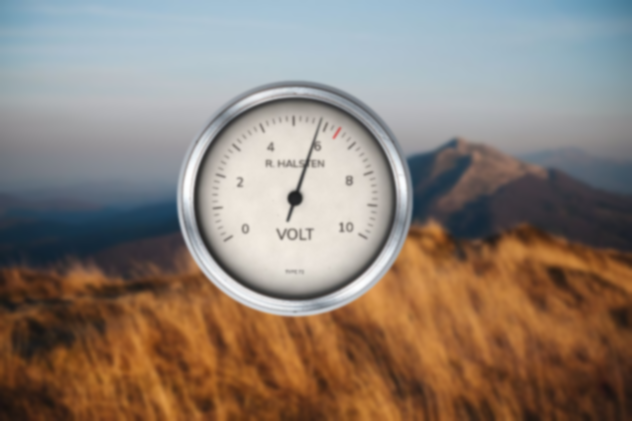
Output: 5.8 V
